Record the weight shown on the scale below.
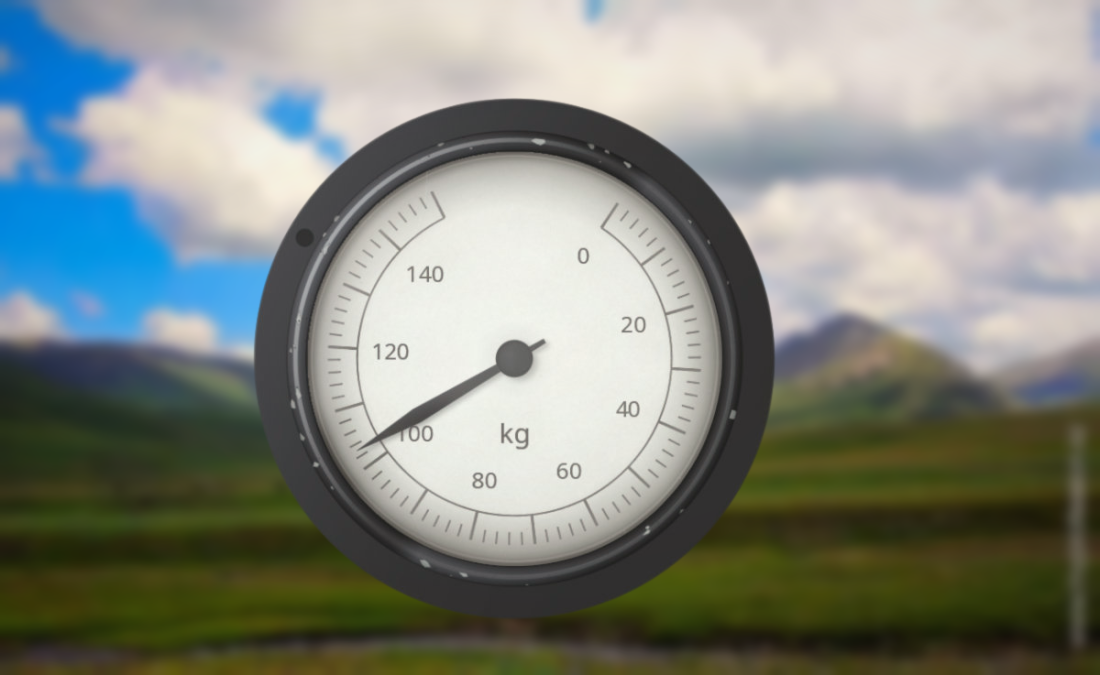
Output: 103 kg
